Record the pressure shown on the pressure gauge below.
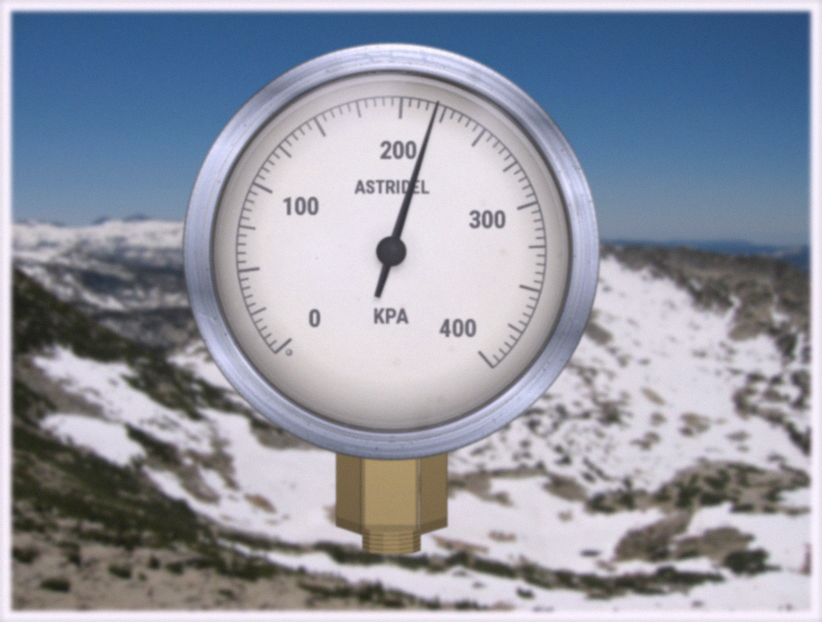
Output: 220 kPa
